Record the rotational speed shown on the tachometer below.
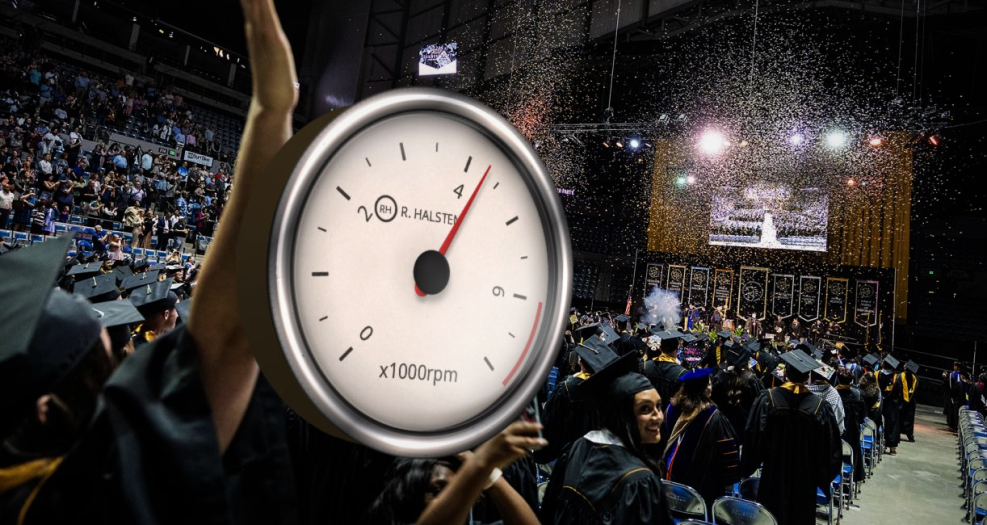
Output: 4250 rpm
